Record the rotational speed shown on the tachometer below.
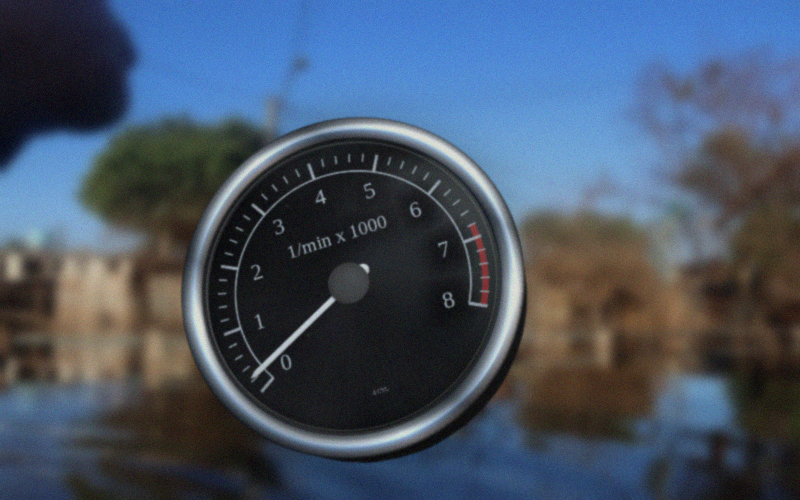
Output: 200 rpm
